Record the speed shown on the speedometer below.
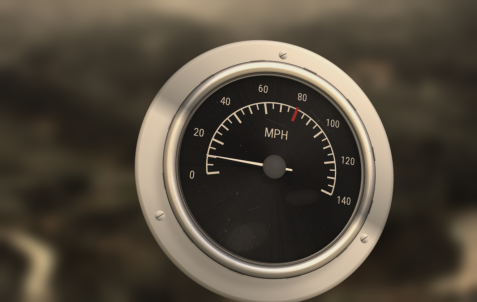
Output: 10 mph
